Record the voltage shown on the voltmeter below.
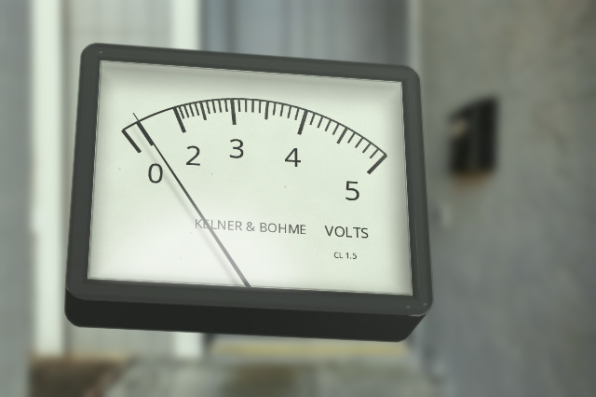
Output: 1 V
